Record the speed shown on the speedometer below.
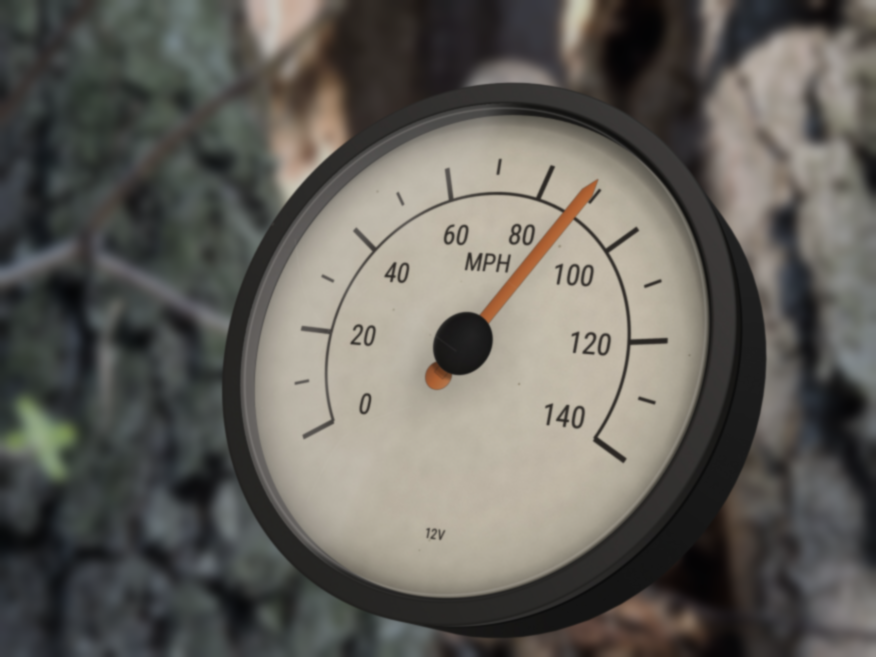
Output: 90 mph
